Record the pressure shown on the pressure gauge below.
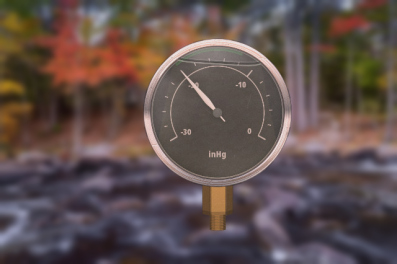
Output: -20 inHg
